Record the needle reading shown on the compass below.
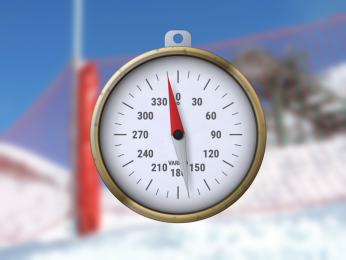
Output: 350 °
